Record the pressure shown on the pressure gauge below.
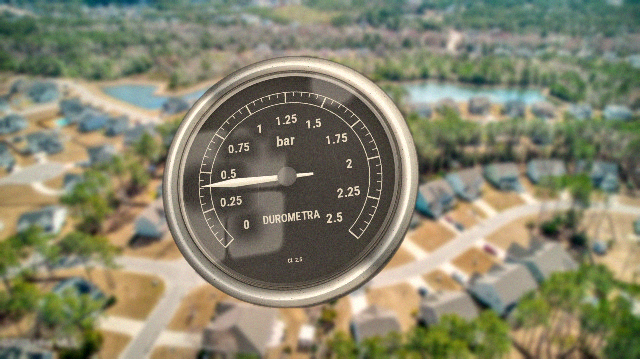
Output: 0.4 bar
